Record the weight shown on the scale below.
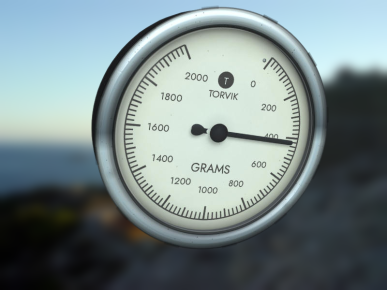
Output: 420 g
